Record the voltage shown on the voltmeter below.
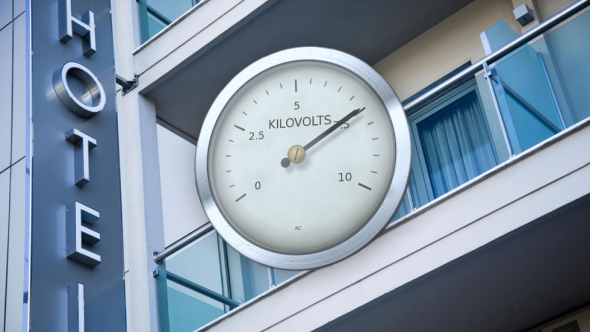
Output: 7.5 kV
